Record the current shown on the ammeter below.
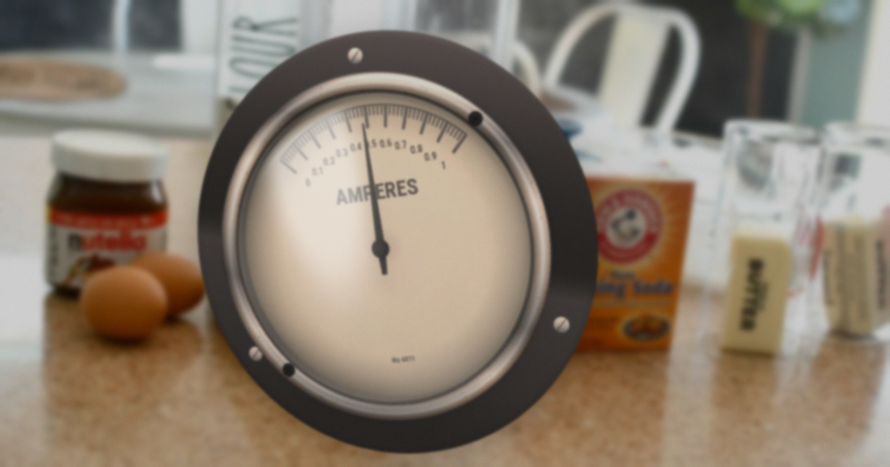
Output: 0.5 A
